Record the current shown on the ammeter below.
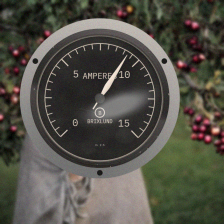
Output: 9.25 A
